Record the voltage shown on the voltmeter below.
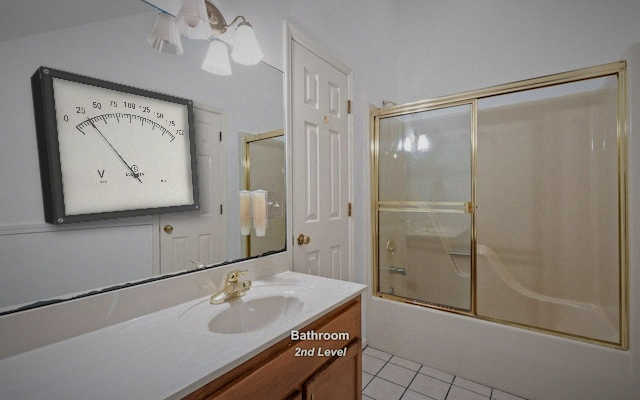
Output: 25 V
